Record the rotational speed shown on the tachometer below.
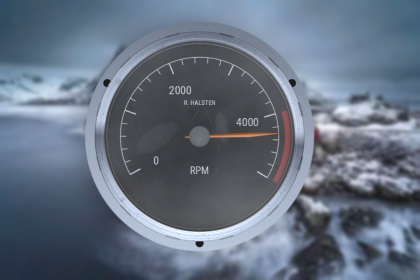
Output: 4300 rpm
